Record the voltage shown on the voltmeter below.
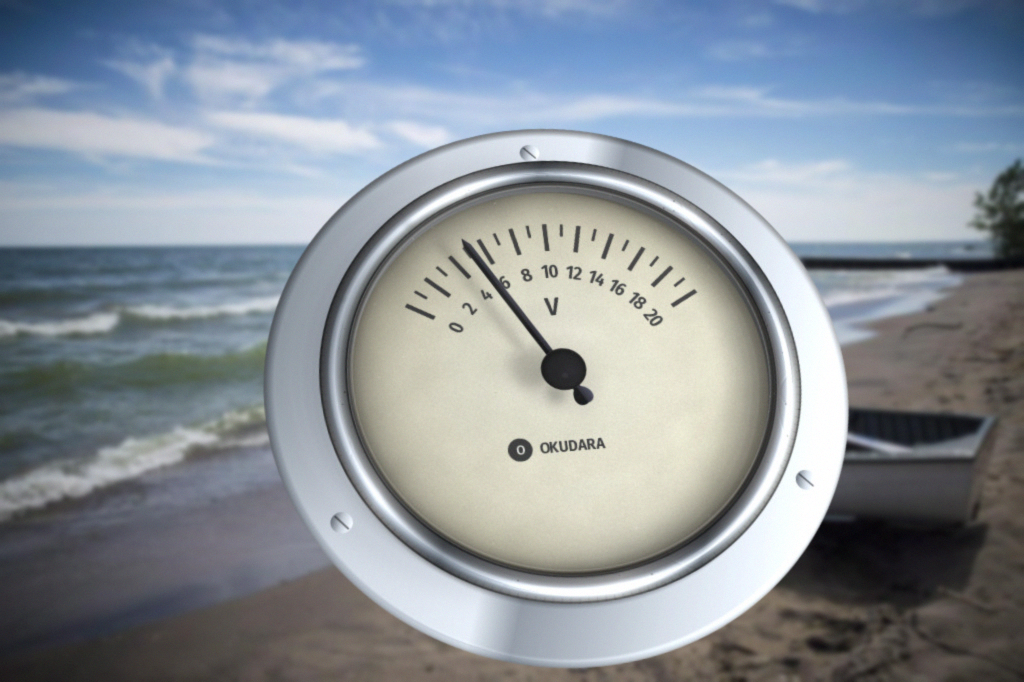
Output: 5 V
